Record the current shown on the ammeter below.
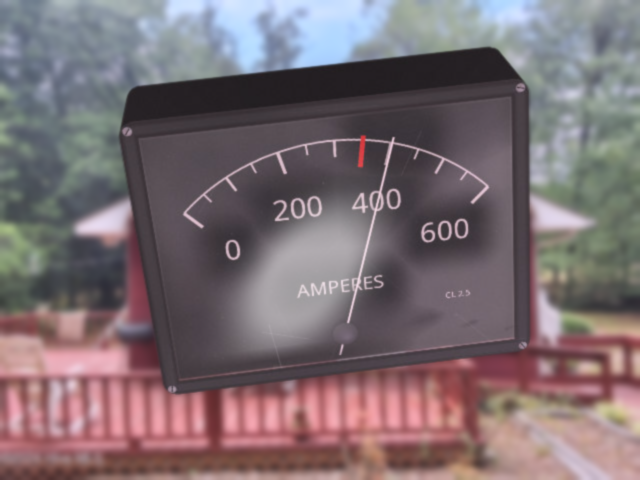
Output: 400 A
